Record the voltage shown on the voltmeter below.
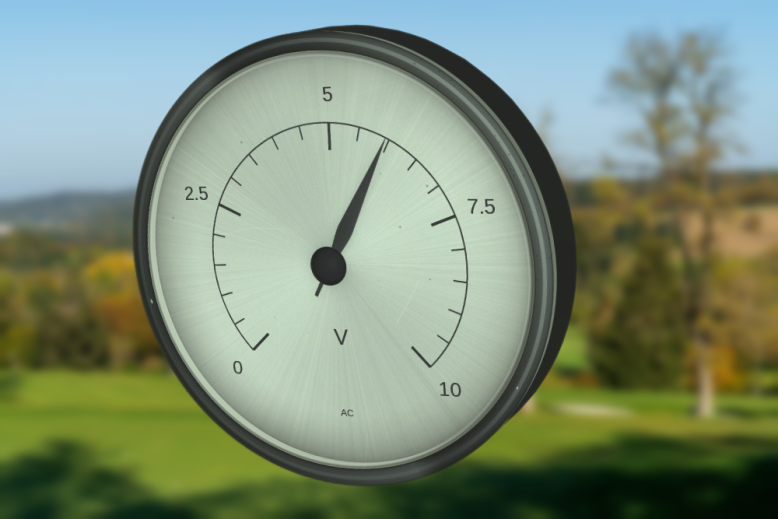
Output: 6 V
